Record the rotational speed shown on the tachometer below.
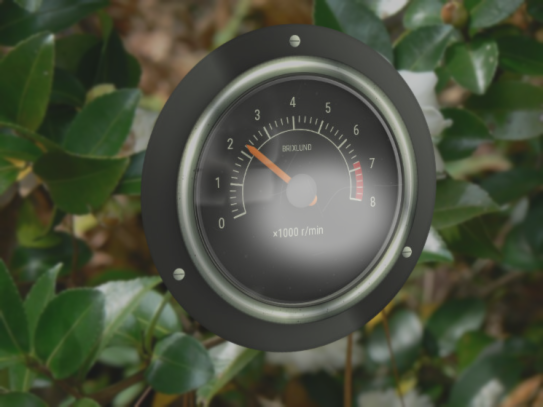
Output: 2200 rpm
